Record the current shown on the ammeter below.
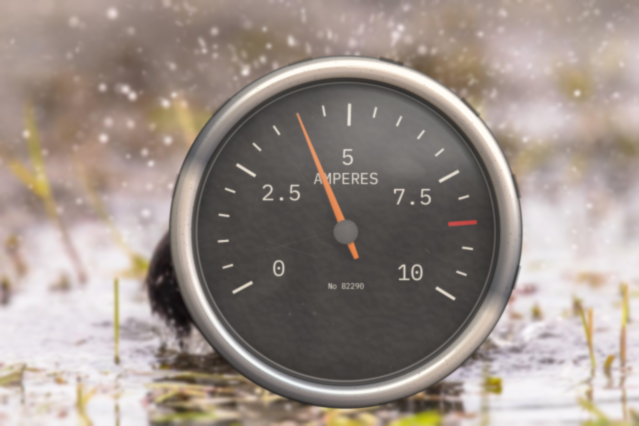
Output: 4 A
